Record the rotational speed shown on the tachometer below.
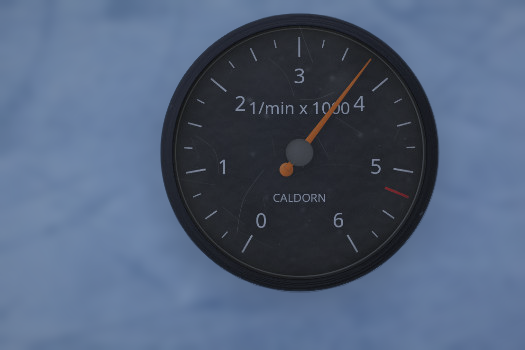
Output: 3750 rpm
